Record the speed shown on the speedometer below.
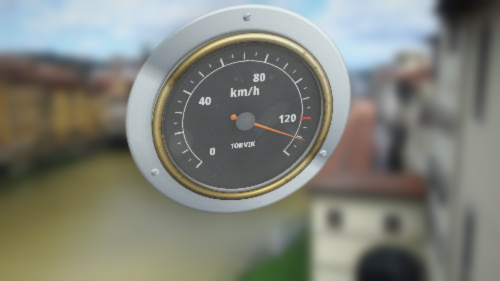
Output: 130 km/h
